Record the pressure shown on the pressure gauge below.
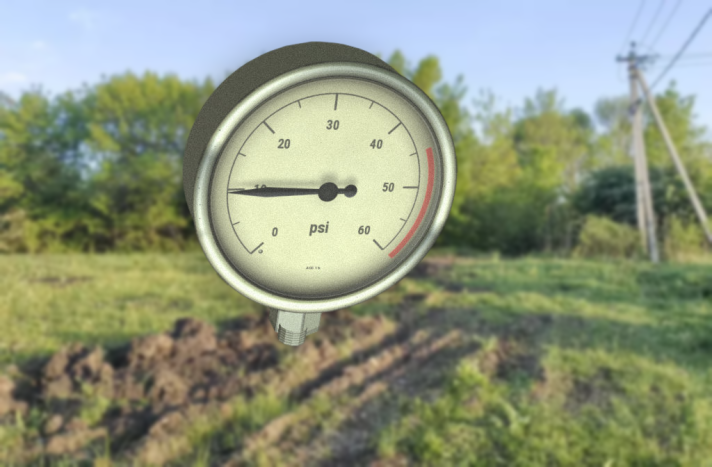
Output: 10 psi
